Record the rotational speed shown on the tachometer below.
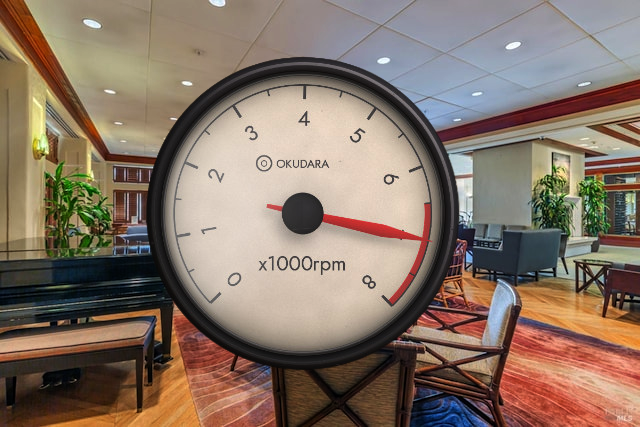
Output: 7000 rpm
